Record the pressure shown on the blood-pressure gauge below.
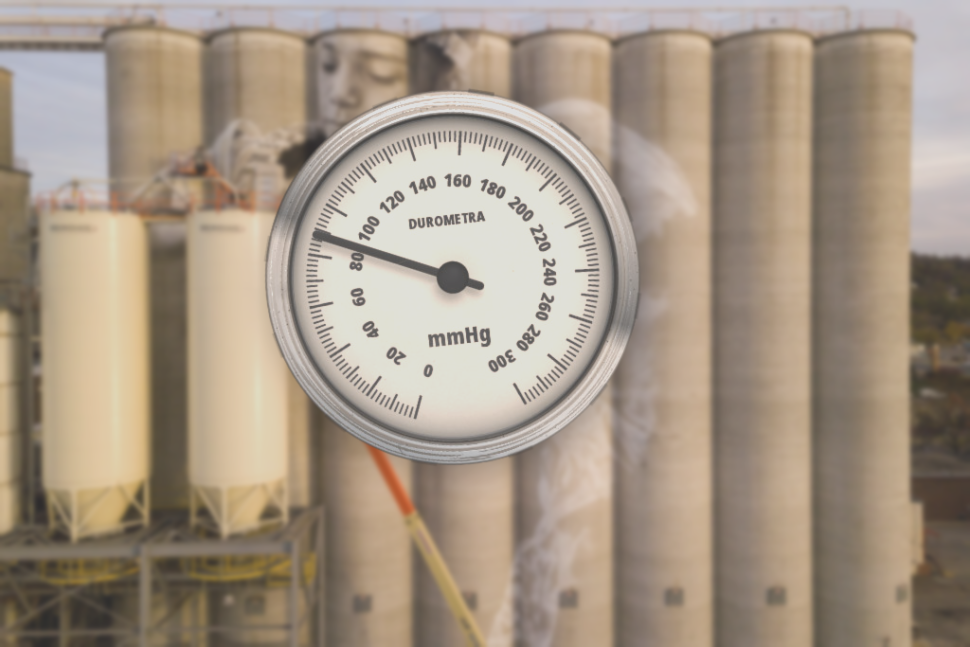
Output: 88 mmHg
